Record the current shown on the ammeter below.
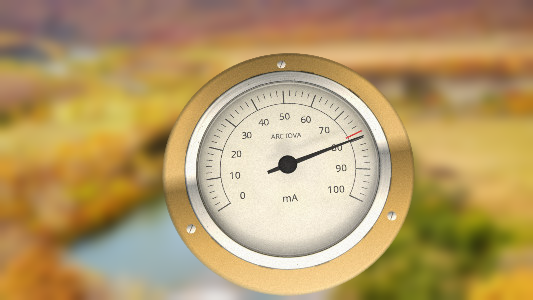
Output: 80 mA
